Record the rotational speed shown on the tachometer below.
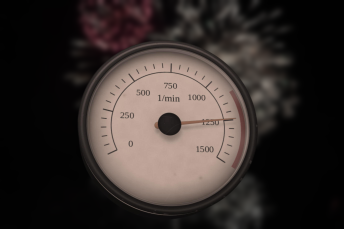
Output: 1250 rpm
